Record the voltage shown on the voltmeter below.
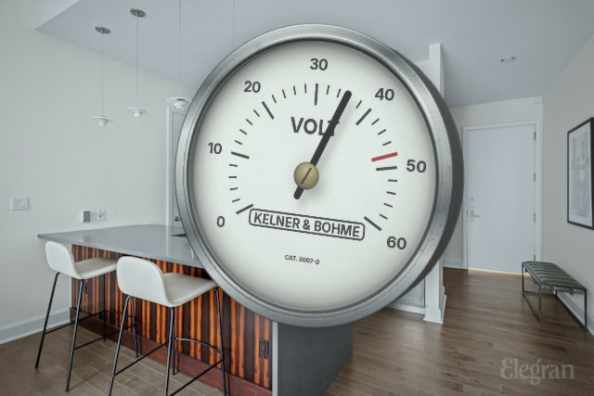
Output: 36 V
